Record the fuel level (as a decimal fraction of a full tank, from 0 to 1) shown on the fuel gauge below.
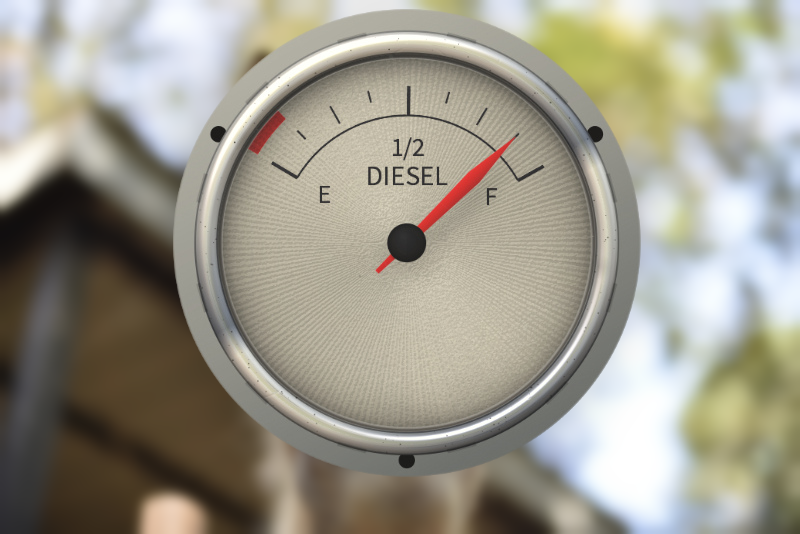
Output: 0.875
